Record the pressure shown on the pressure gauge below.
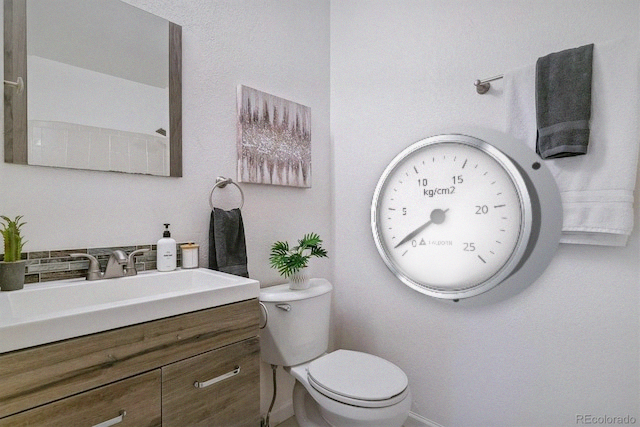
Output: 1 kg/cm²
